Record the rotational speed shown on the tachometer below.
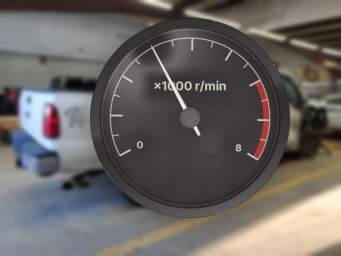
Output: 3000 rpm
